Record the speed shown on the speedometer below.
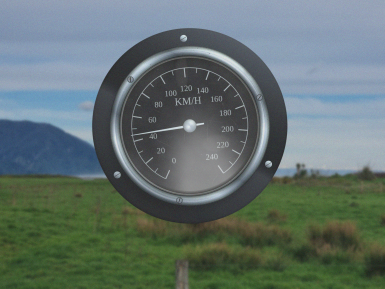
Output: 45 km/h
